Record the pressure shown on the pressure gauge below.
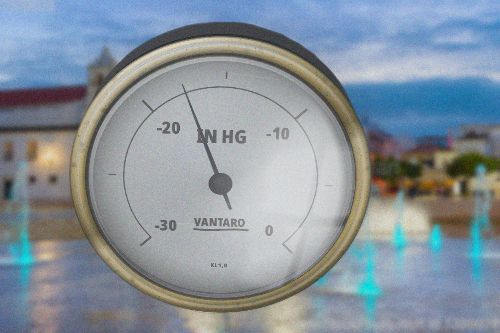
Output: -17.5 inHg
